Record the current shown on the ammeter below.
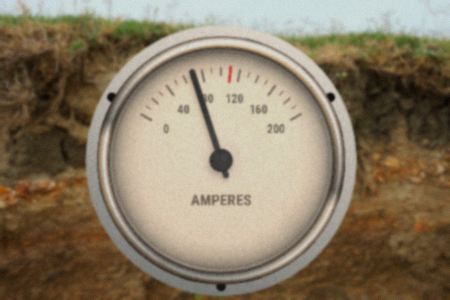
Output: 70 A
